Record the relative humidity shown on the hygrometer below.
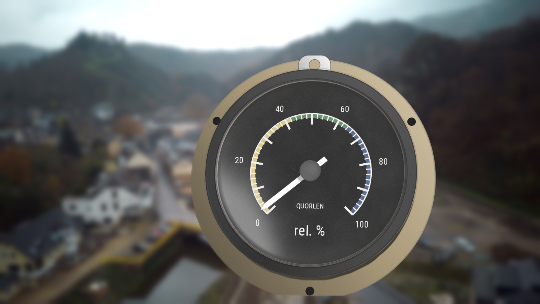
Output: 2 %
